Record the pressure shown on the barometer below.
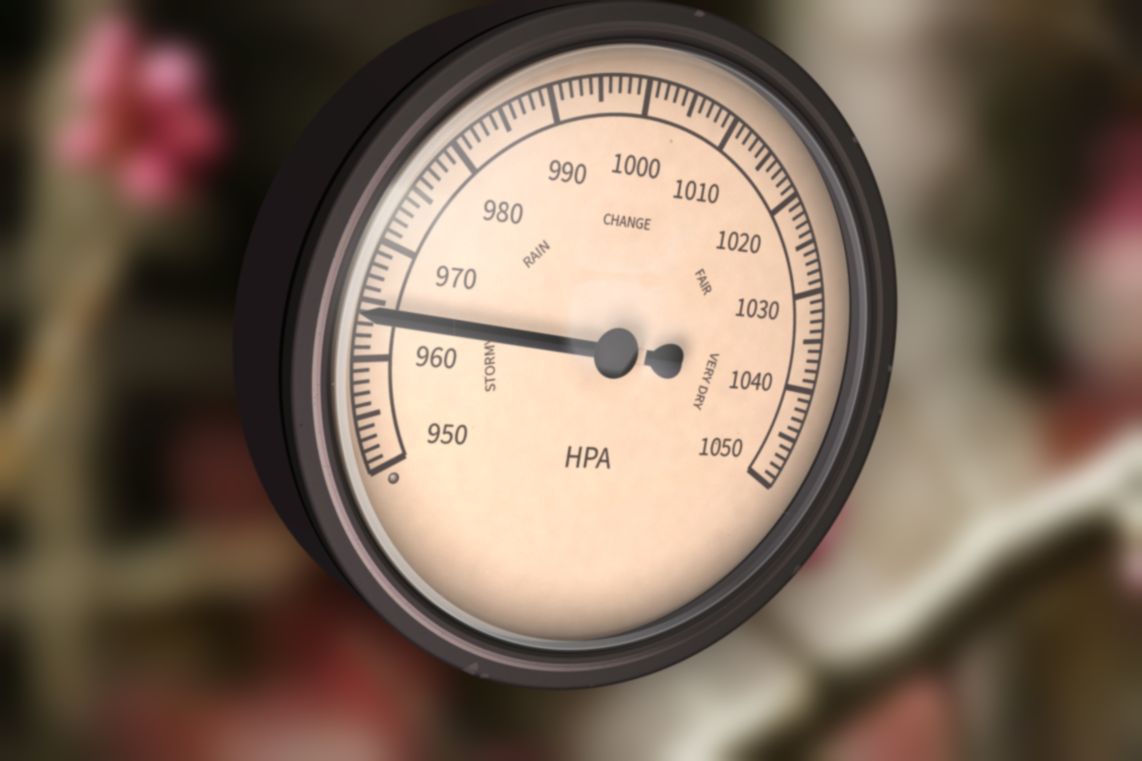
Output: 964 hPa
